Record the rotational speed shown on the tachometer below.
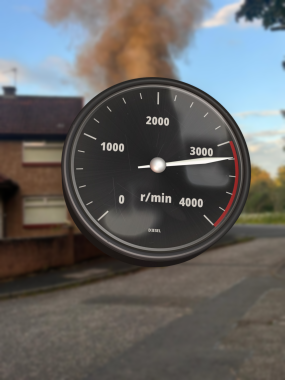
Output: 3200 rpm
